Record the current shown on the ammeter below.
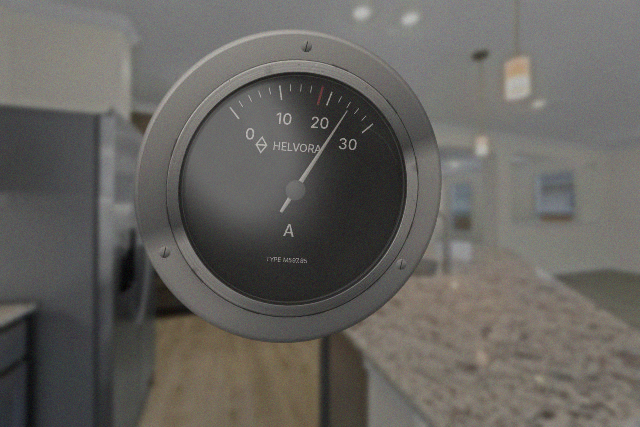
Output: 24 A
